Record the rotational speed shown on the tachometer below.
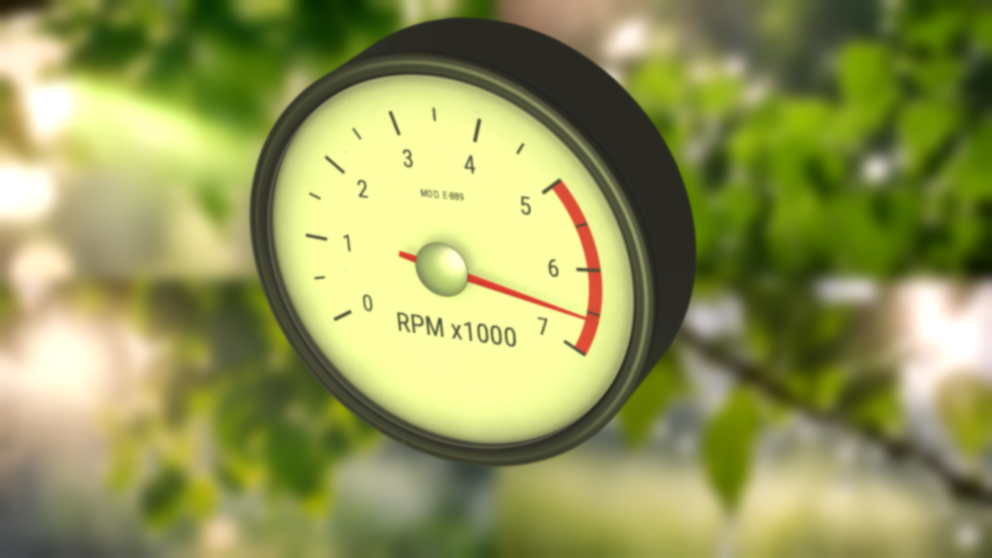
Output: 6500 rpm
